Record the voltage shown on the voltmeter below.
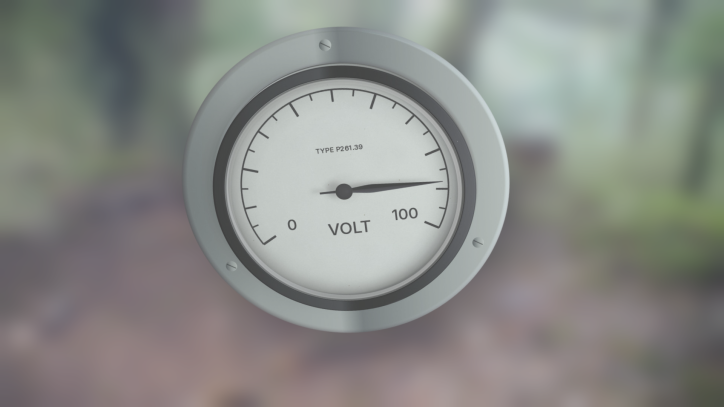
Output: 87.5 V
